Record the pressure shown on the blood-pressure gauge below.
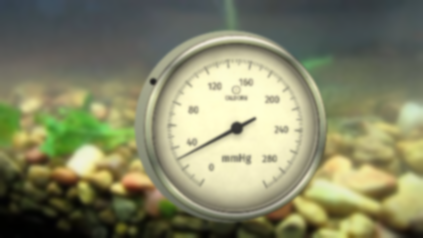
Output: 30 mmHg
